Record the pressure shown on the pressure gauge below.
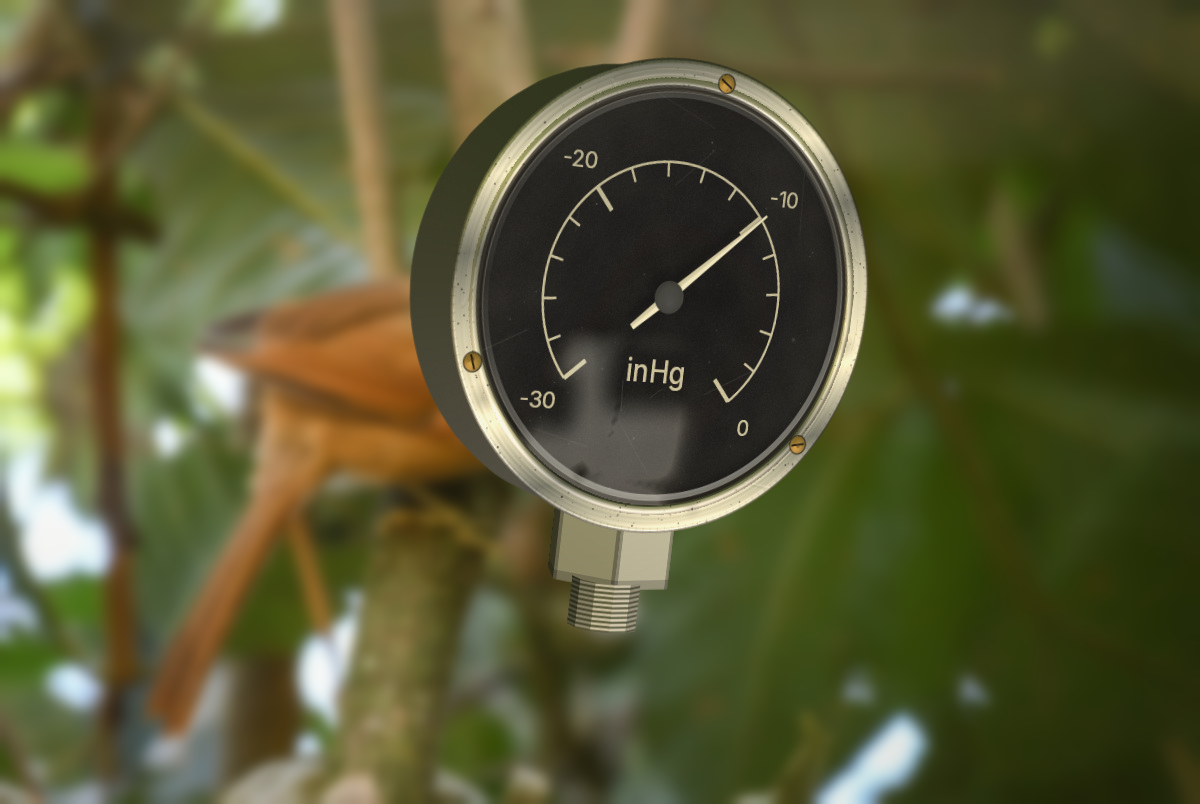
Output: -10 inHg
